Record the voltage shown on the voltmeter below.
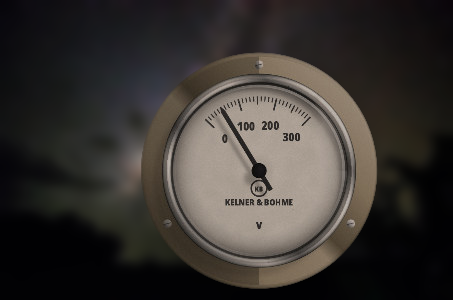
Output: 50 V
